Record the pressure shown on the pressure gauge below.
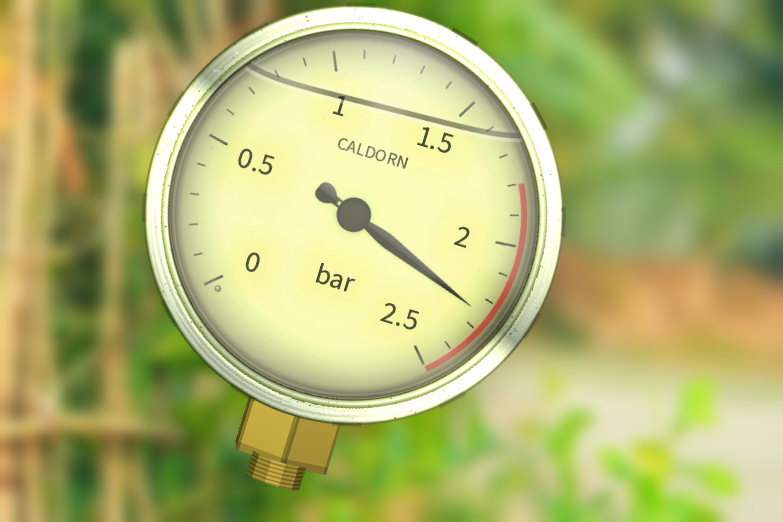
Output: 2.25 bar
